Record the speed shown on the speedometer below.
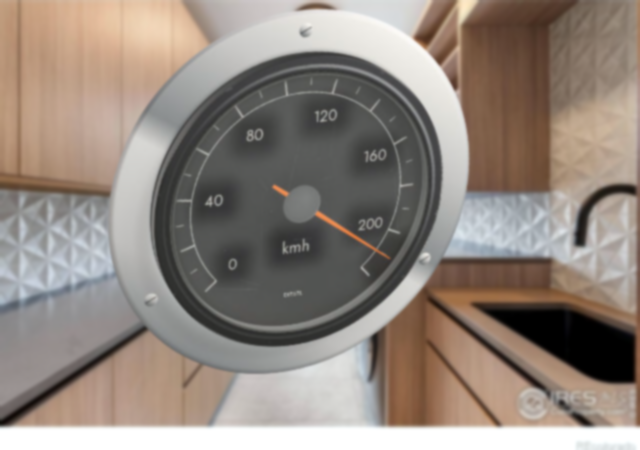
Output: 210 km/h
